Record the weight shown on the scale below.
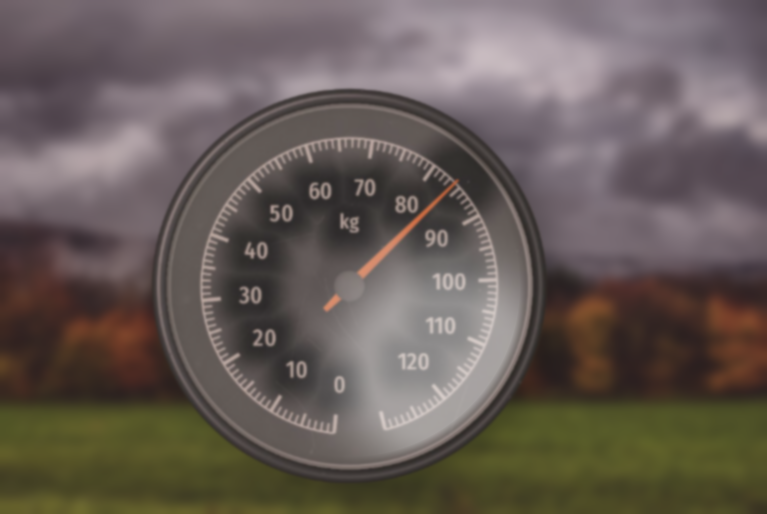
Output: 84 kg
